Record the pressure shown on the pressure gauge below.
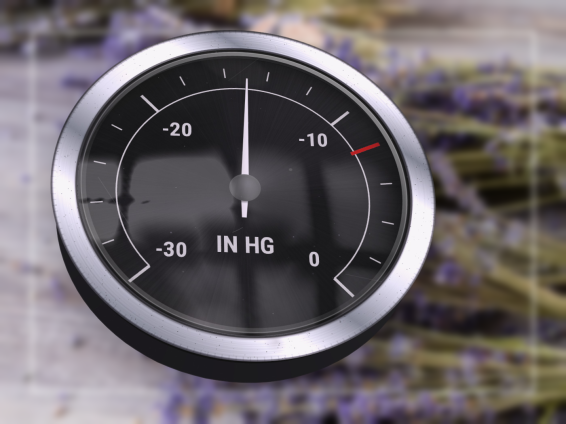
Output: -15 inHg
